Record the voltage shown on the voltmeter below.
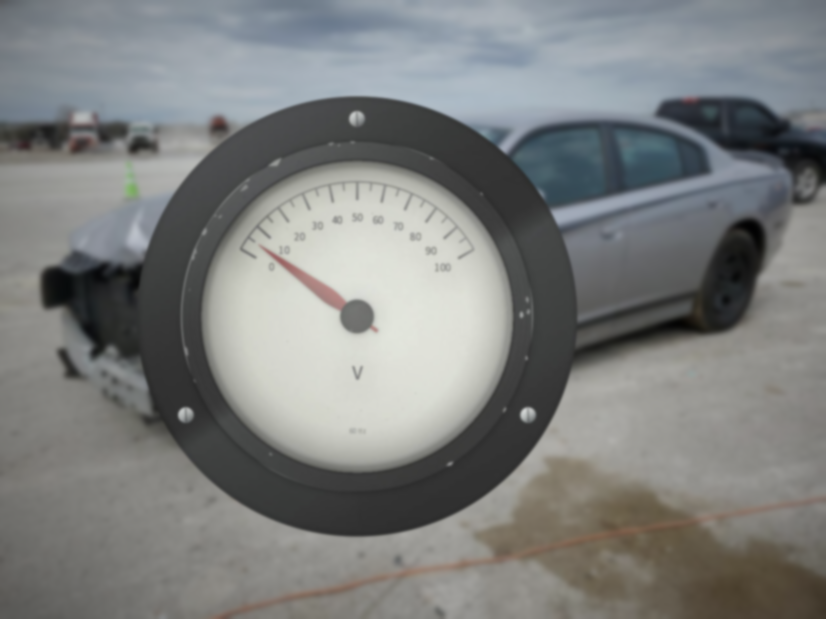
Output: 5 V
